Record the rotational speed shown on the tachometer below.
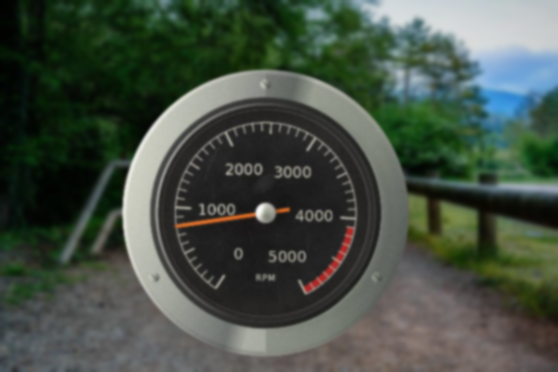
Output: 800 rpm
